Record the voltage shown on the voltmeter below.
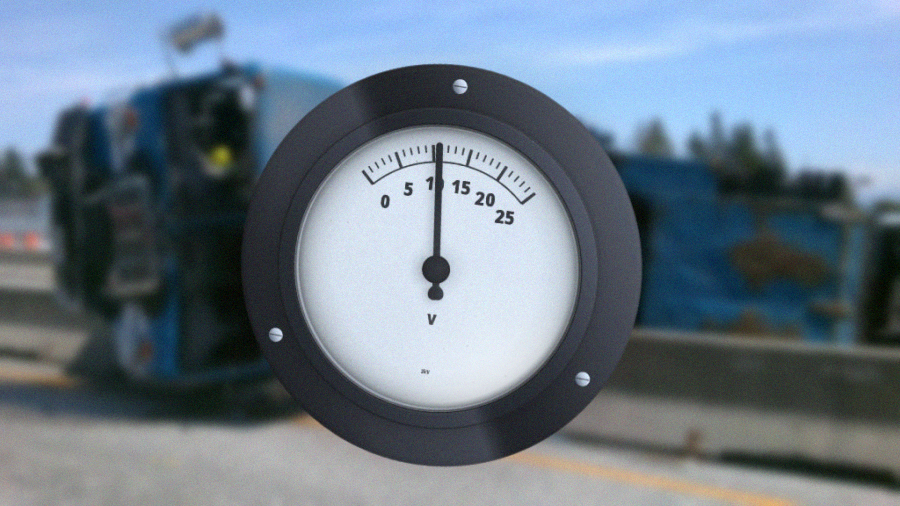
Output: 11 V
